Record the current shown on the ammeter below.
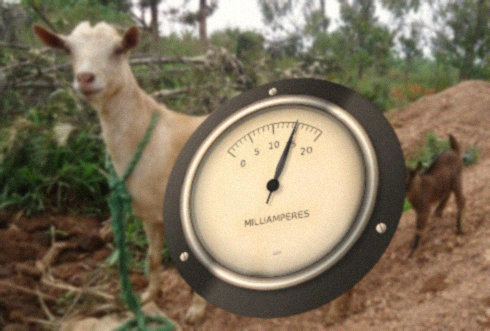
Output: 15 mA
